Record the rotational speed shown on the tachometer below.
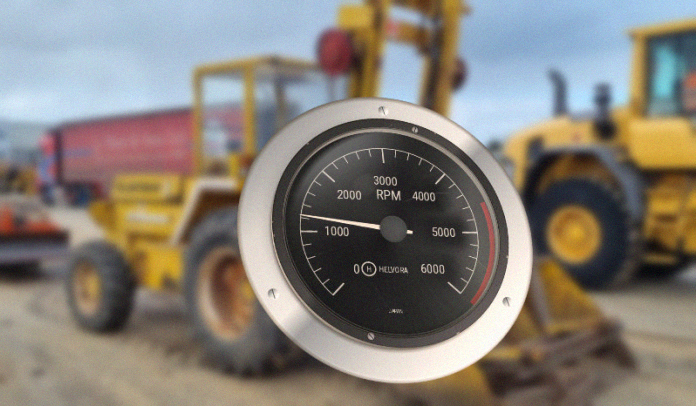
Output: 1200 rpm
